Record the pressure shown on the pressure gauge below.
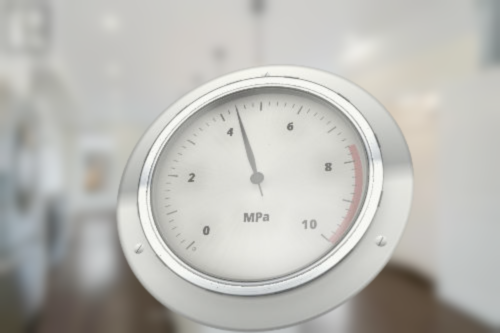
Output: 4.4 MPa
